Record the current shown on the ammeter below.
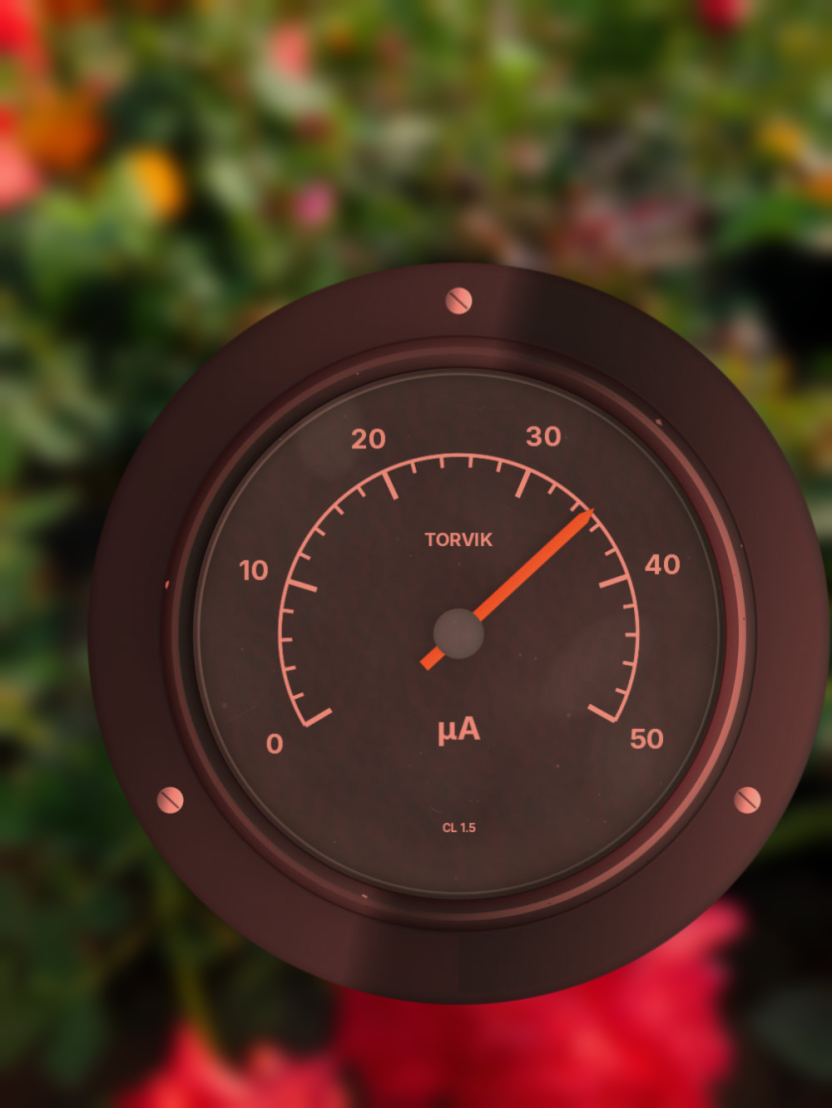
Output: 35 µA
